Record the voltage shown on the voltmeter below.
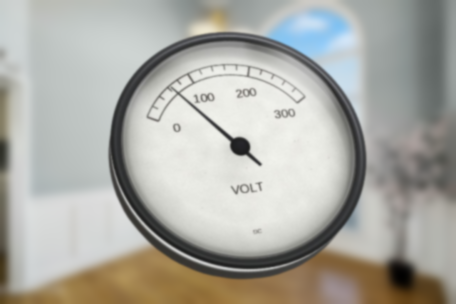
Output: 60 V
